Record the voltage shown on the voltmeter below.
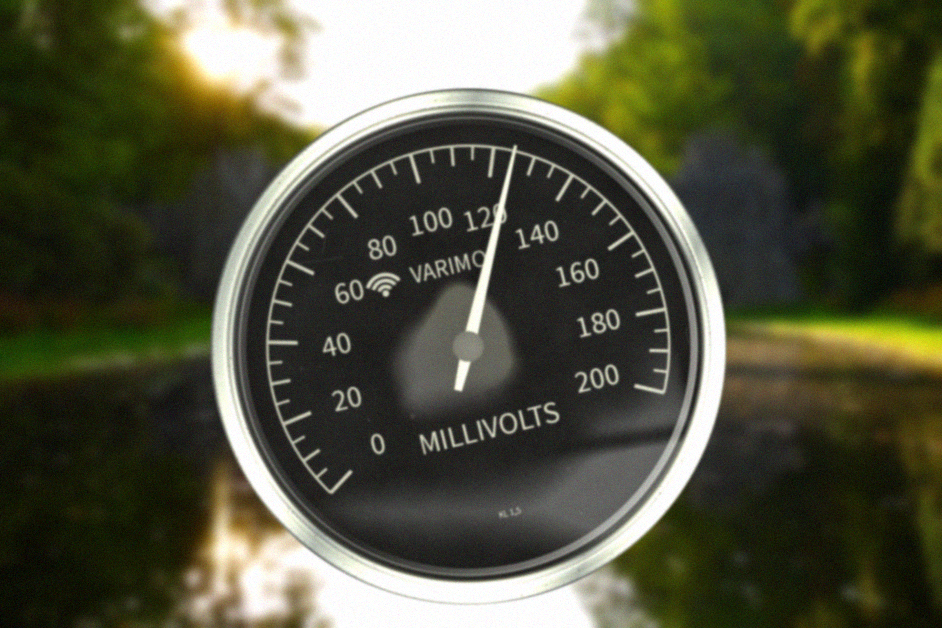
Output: 125 mV
